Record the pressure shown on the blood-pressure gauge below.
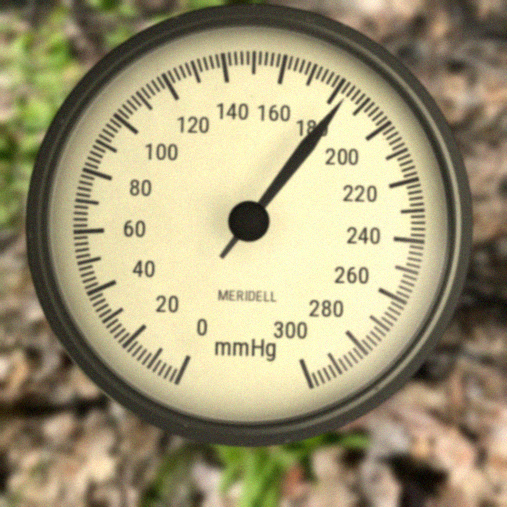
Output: 184 mmHg
